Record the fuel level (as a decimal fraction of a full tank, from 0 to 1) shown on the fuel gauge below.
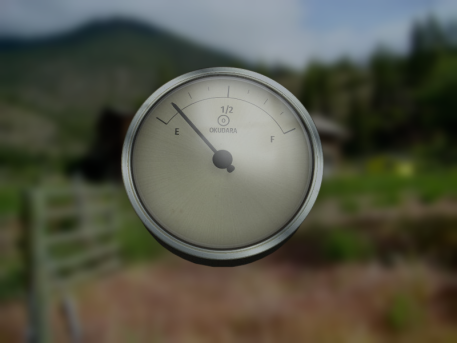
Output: 0.125
